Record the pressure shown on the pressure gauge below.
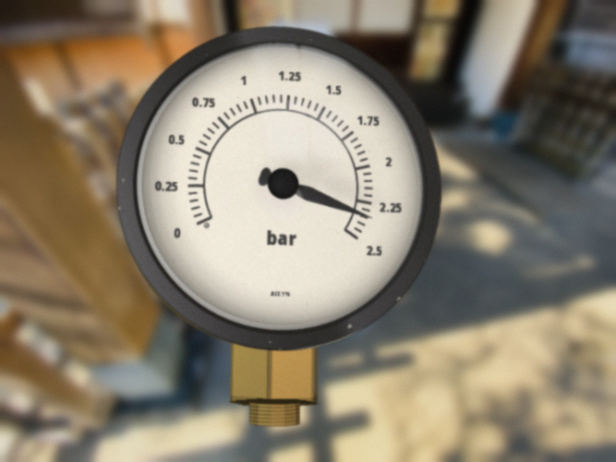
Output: 2.35 bar
